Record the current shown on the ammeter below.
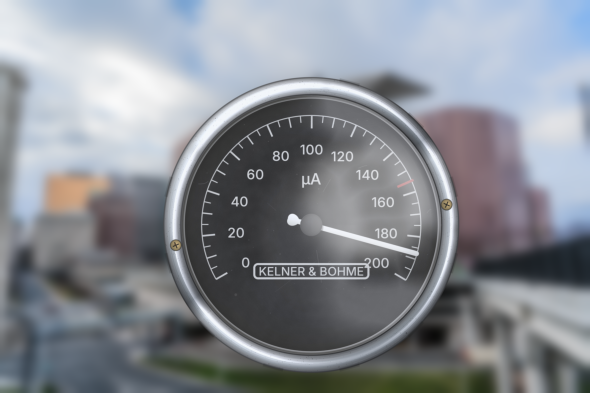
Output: 187.5 µA
